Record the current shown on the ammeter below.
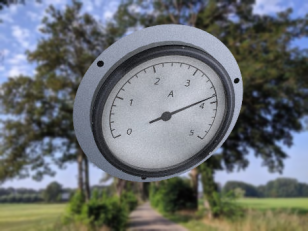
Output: 3.8 A
